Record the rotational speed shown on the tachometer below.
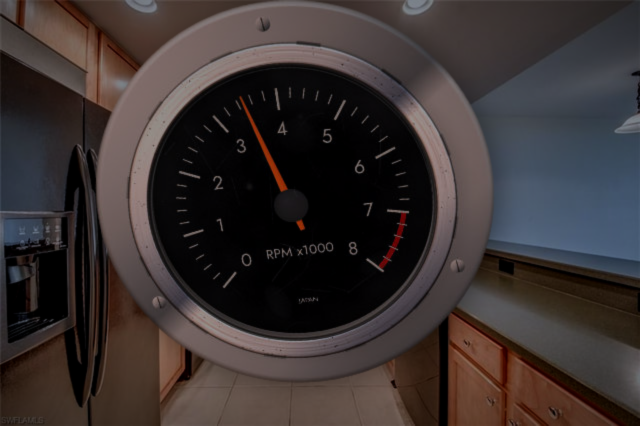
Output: 3500 rpm
